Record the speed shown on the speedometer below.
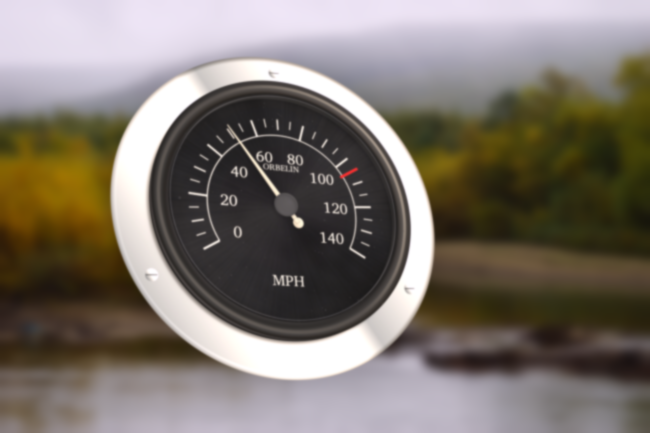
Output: 50 mph
